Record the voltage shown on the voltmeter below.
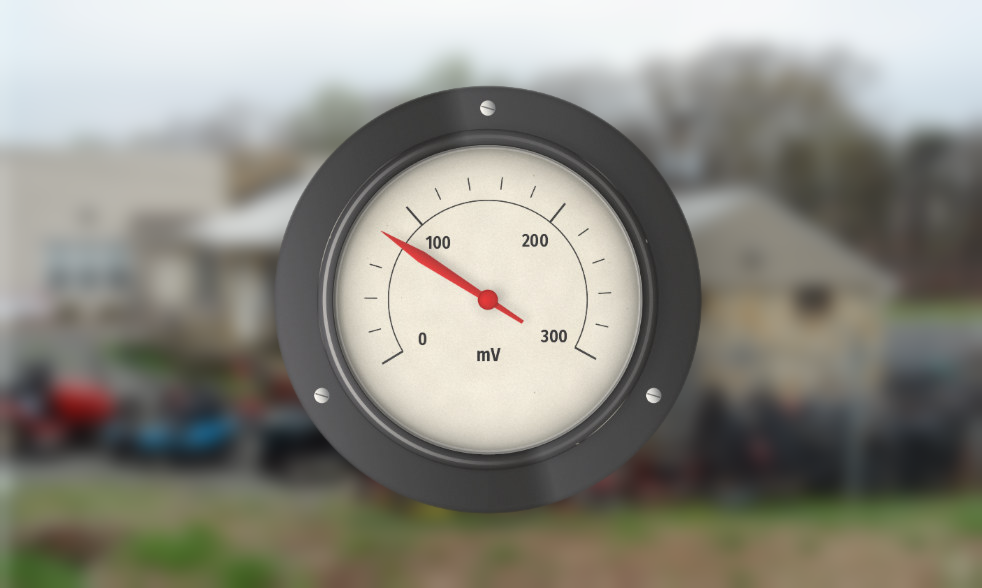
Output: 80 mV
